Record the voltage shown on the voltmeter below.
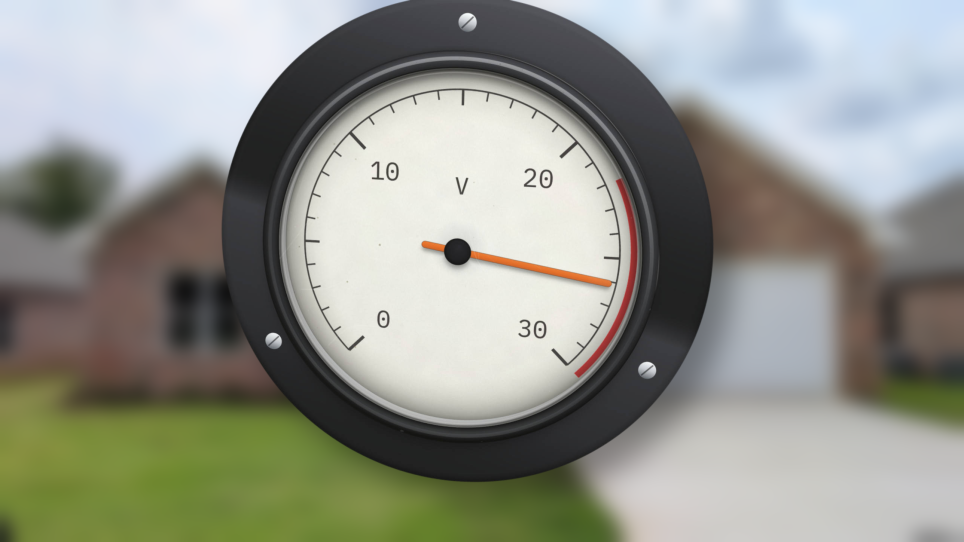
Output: 26 V
